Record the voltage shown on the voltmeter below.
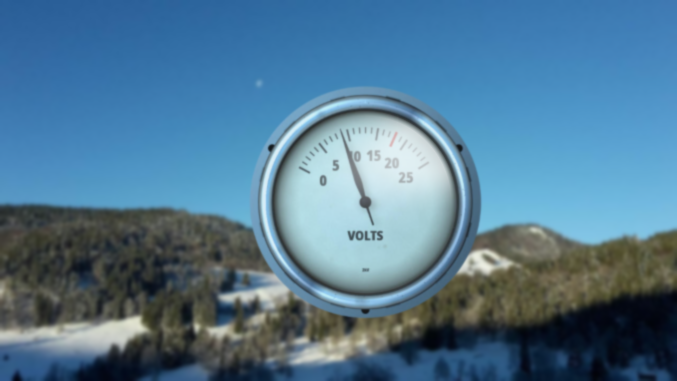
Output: 9 V
